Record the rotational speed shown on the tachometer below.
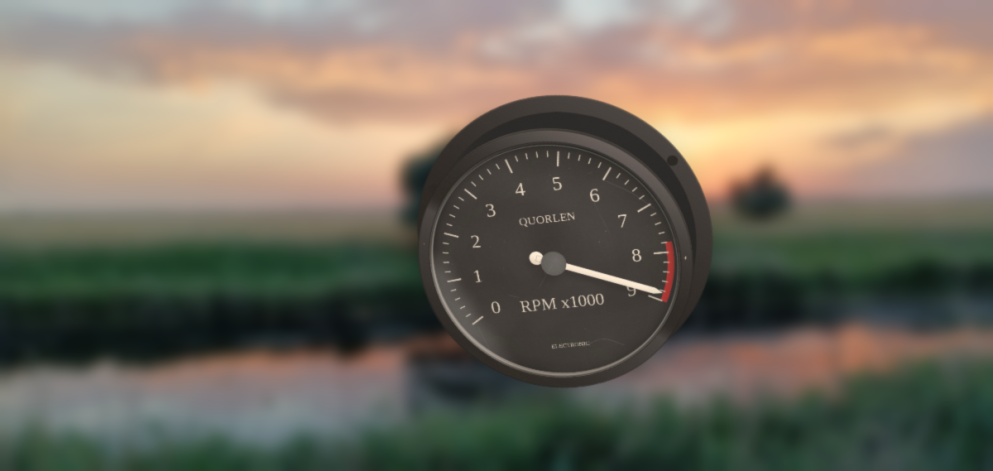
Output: 8800 rpm
